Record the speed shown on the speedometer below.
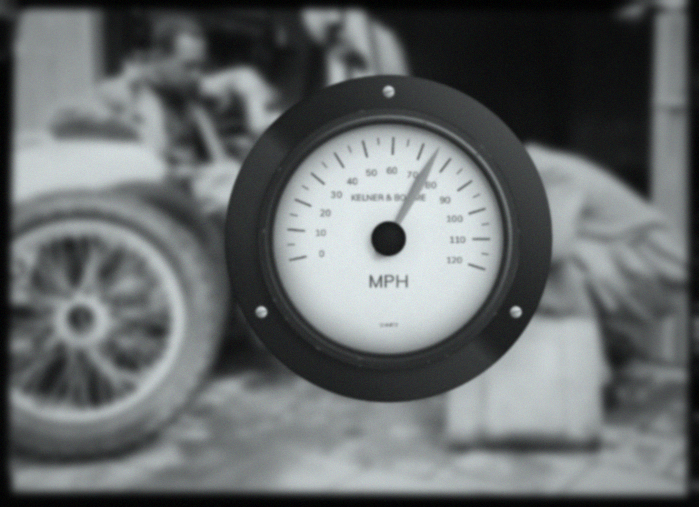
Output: 75 mph
